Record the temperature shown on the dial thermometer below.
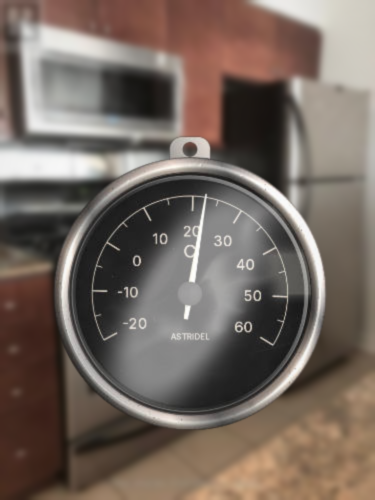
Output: 22.5 °C
